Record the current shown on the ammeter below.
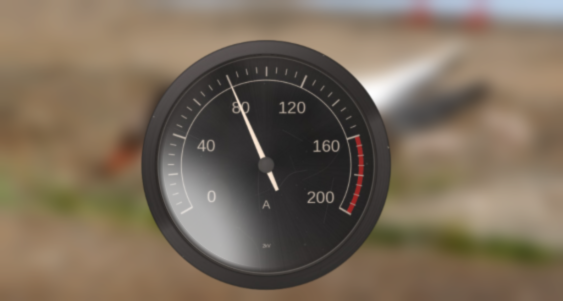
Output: 80 A
